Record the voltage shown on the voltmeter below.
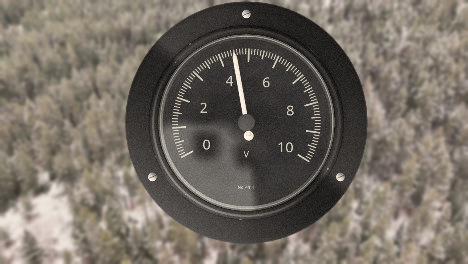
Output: 4.5 V
